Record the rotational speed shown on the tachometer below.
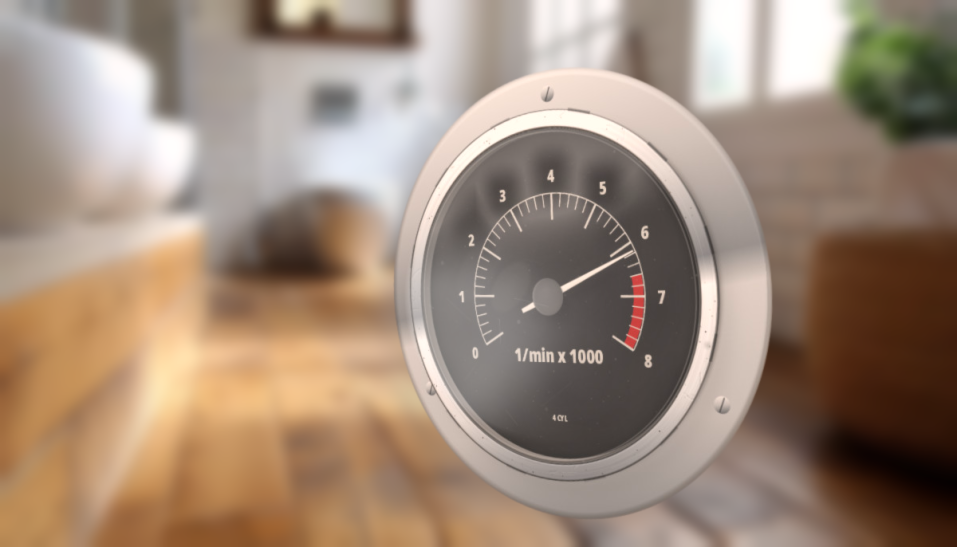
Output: 6200 rpm
